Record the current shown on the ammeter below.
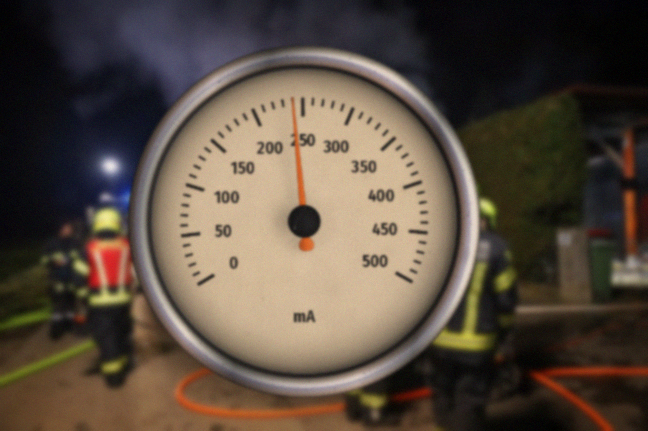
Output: 240 mA
